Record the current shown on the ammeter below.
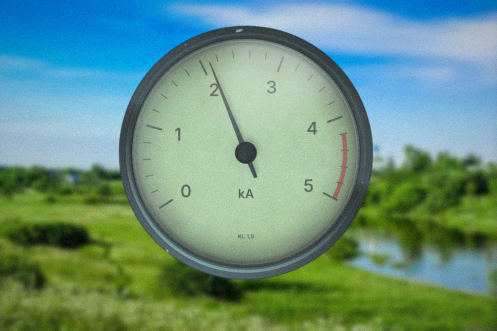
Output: 2.1 kA
